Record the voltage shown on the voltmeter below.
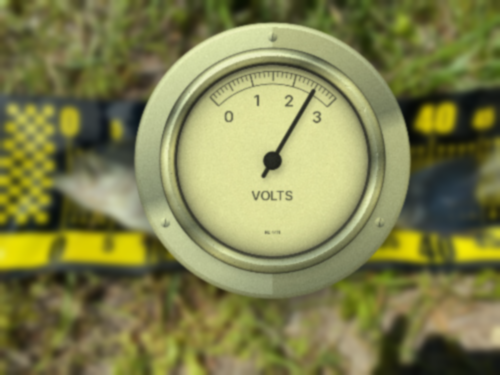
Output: 2.5 V
